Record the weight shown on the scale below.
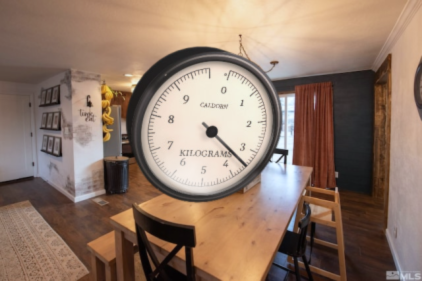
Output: 3.5 kg
